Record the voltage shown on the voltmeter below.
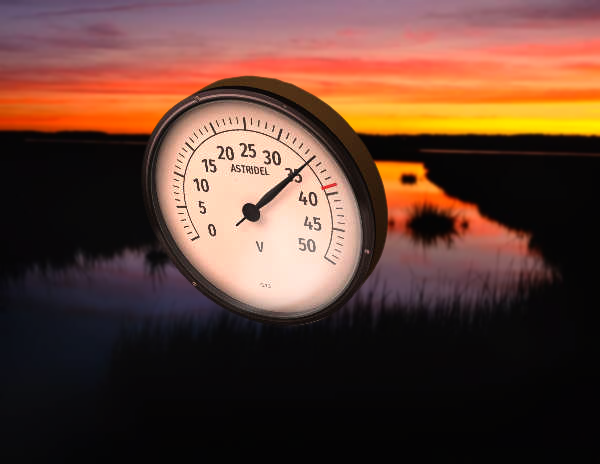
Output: 35 V
